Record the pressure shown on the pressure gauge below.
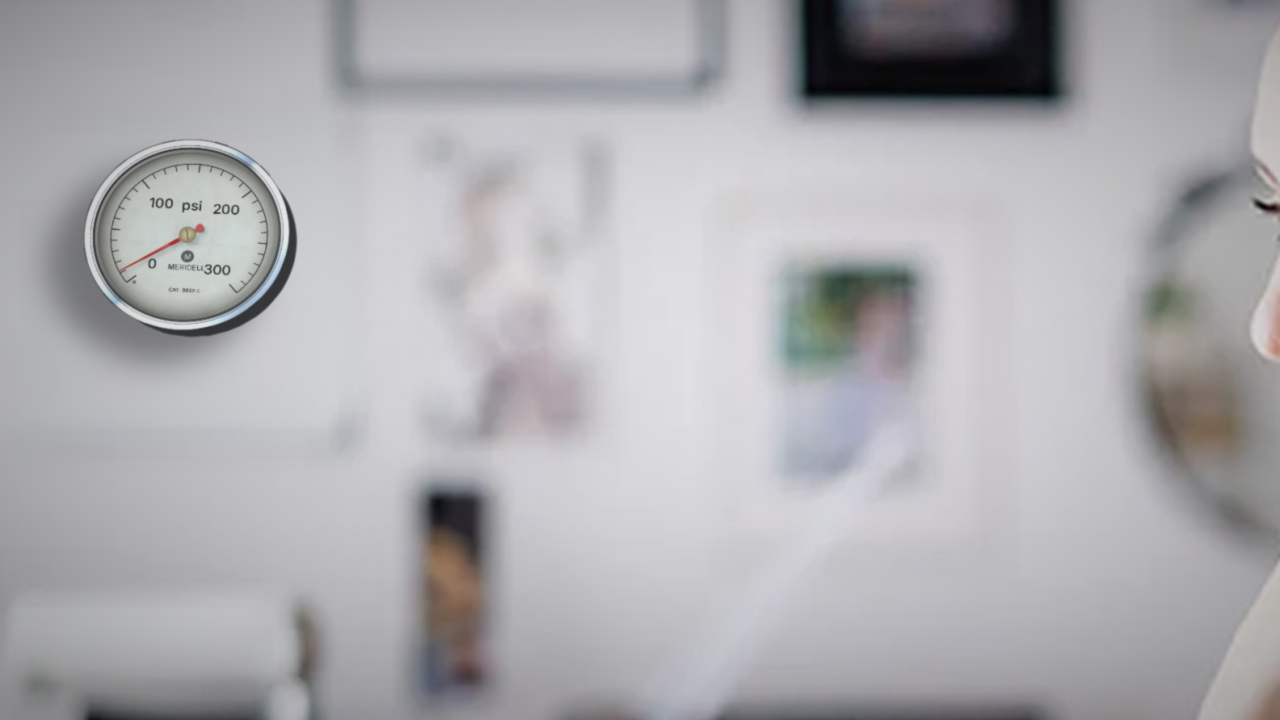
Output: 10 psi
